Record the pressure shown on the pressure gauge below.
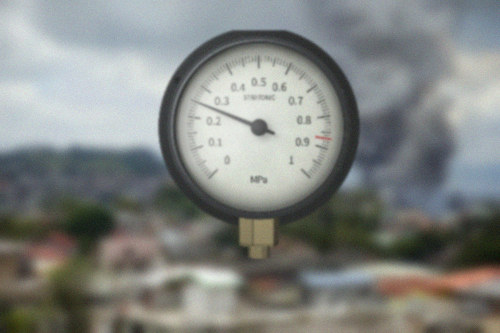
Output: 0.25 MPa
